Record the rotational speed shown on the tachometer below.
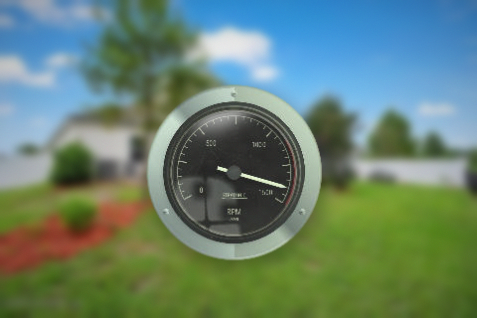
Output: 1400 rpm
